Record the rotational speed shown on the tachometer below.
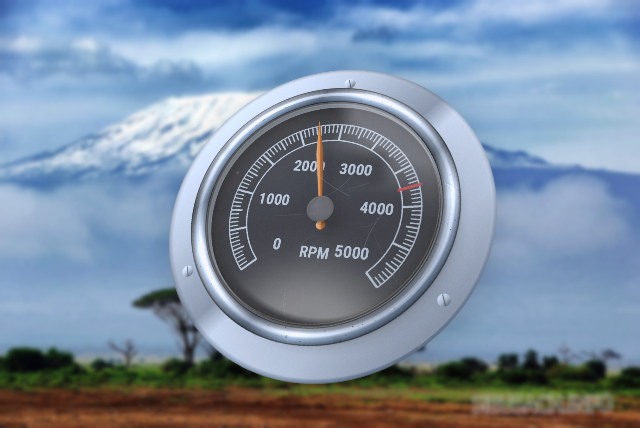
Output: 2250 rpm
